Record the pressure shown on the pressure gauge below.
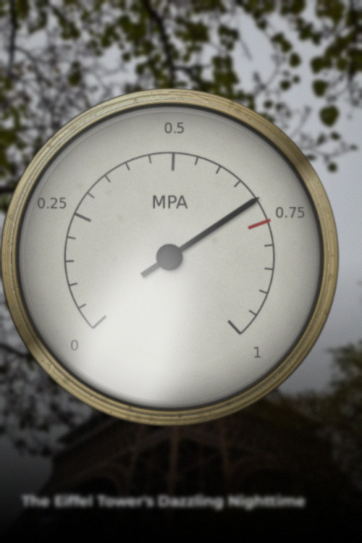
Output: 0.7 MPa
